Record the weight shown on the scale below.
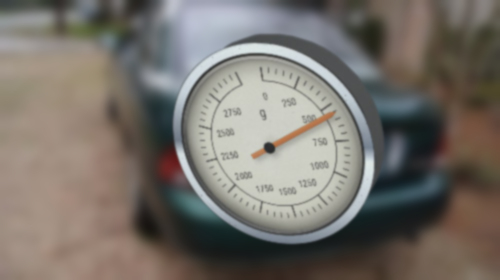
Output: 550 g
